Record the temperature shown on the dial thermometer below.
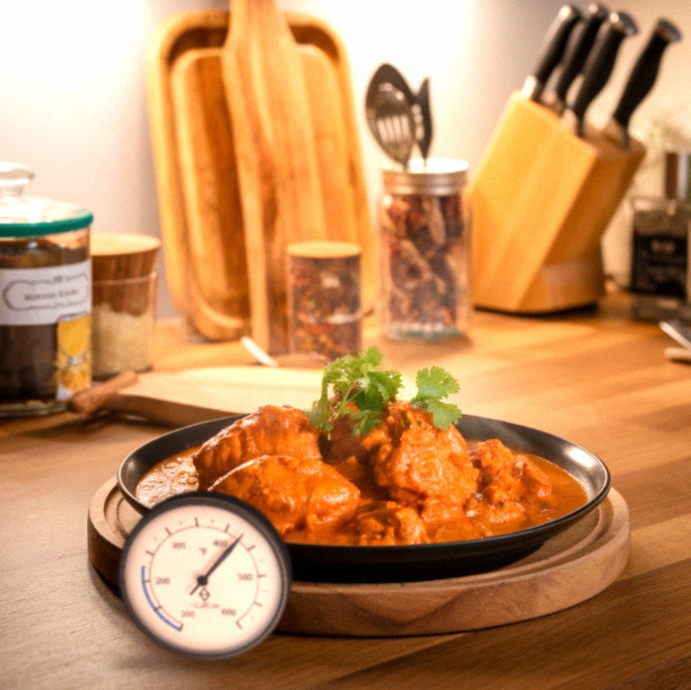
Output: 425 °F
